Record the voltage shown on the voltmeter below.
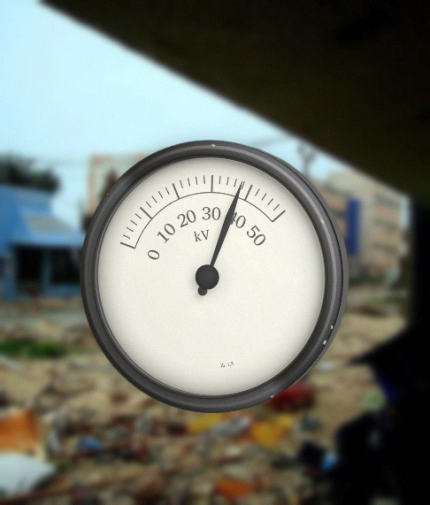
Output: 38 kV
